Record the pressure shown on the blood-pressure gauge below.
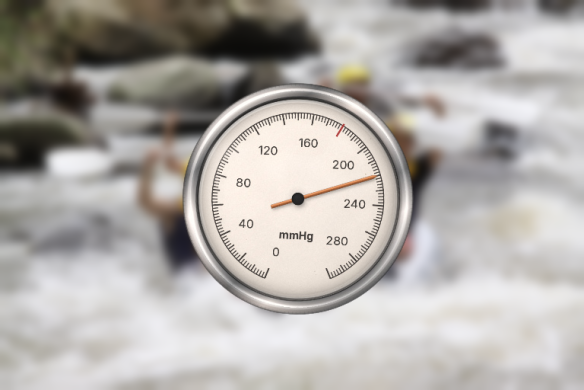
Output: 220 mmHg
